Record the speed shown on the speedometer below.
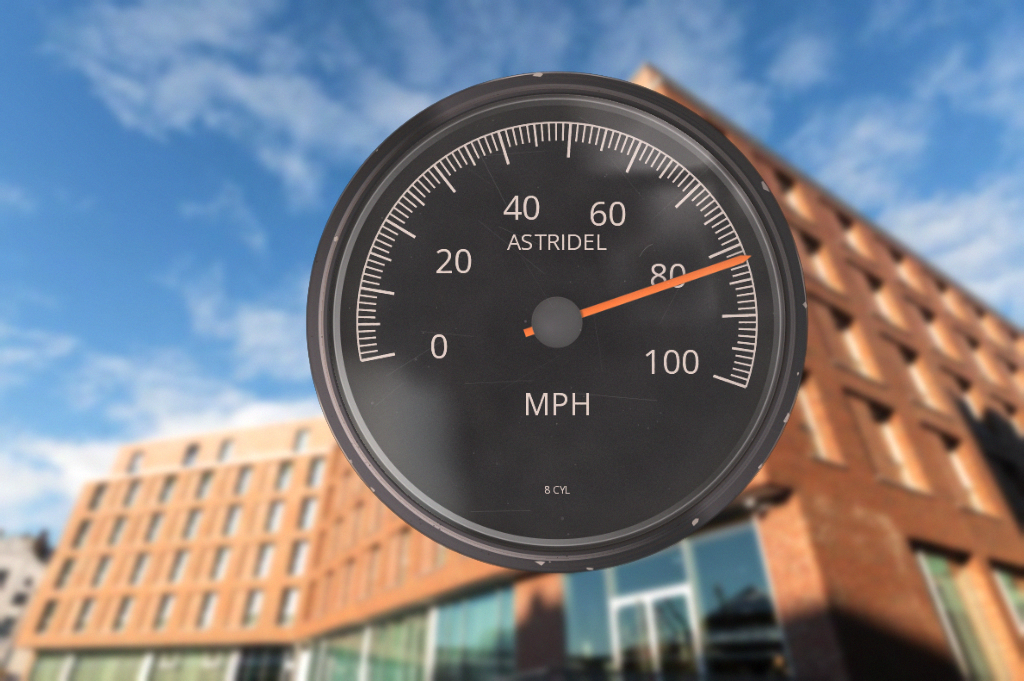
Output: 82 mph
